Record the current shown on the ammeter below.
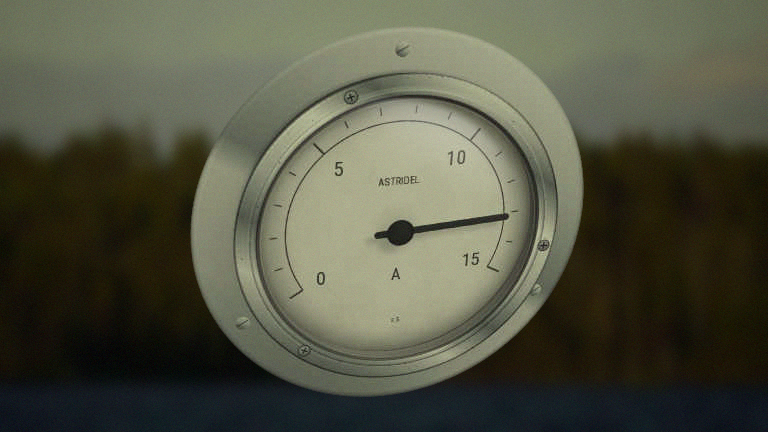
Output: 13 A
